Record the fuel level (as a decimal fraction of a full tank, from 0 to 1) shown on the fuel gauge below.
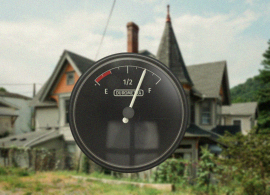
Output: 0.75
